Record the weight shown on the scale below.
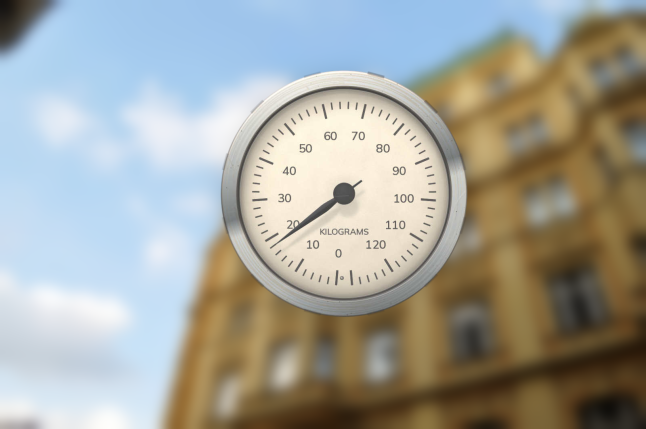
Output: 18 kg
